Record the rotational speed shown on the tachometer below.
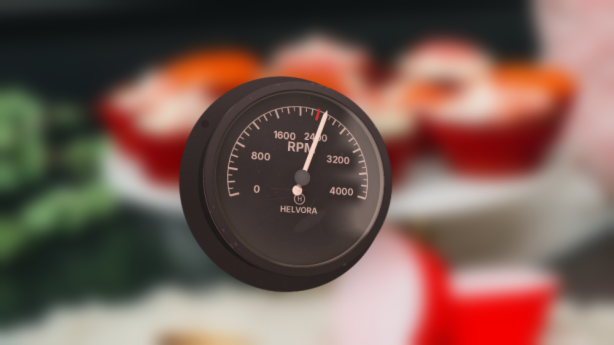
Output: 2400 rpm
